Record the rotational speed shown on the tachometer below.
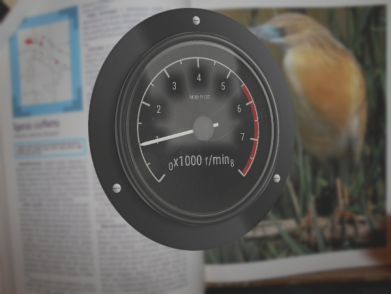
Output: 1000 rpm
